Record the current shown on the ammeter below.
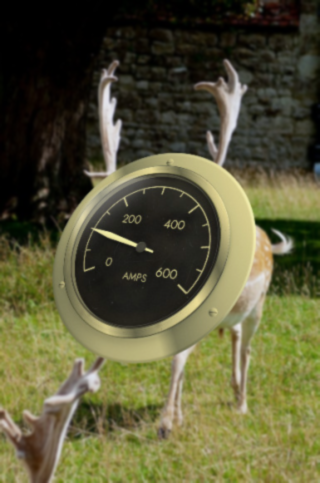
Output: 100 A
